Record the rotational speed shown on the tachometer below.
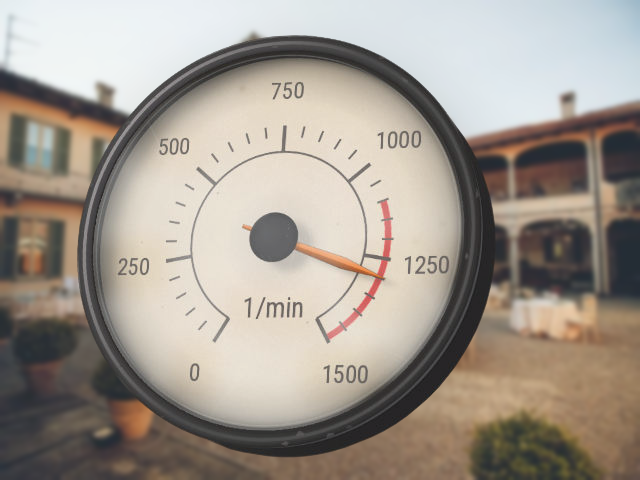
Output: 1300 rpm
